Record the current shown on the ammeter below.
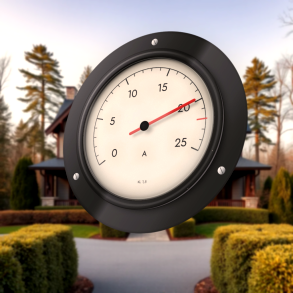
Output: 20 A
